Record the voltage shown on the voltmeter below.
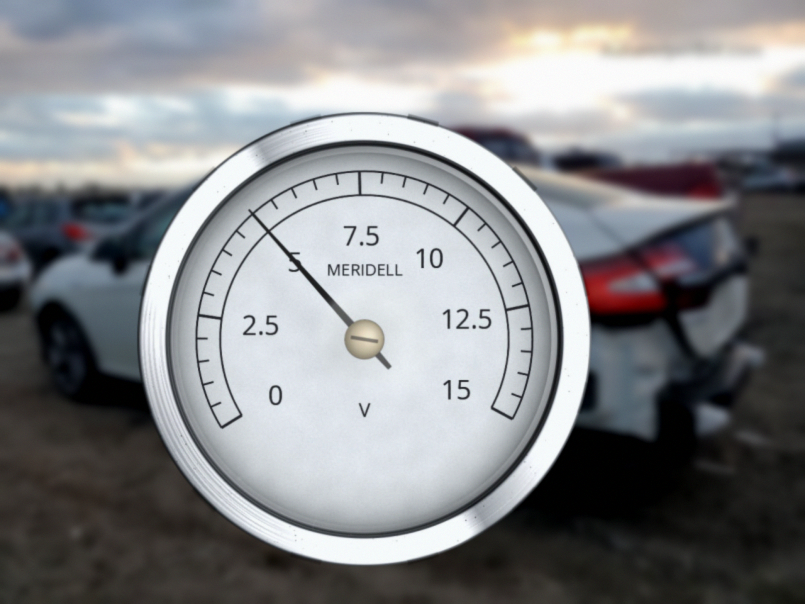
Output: 5 V
